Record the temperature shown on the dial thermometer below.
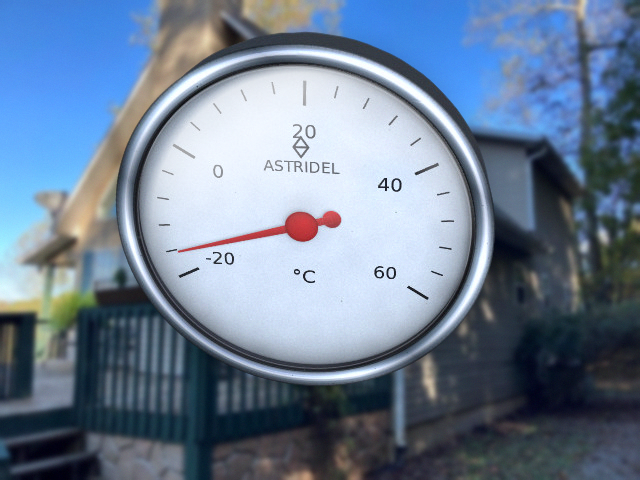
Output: -16 °C
